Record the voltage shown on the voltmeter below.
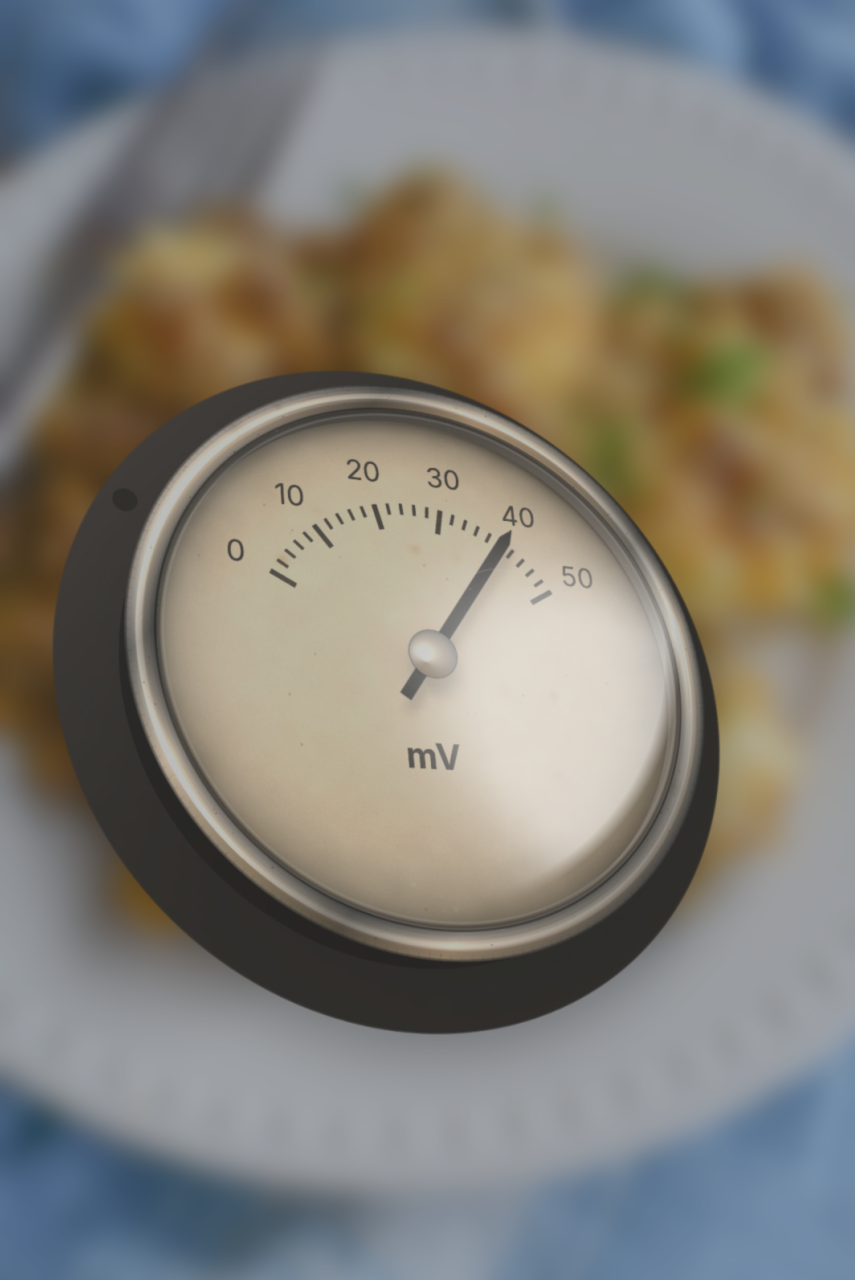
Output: 40 mV
